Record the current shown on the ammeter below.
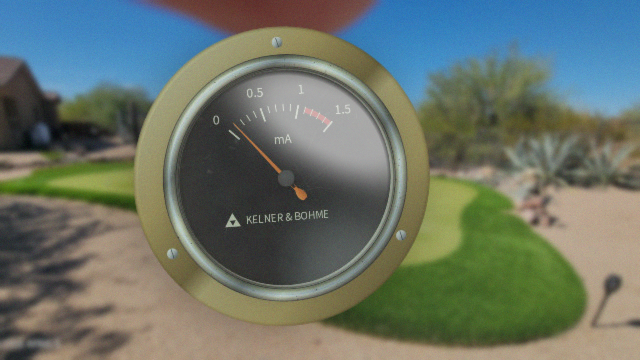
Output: 0.1 mA
